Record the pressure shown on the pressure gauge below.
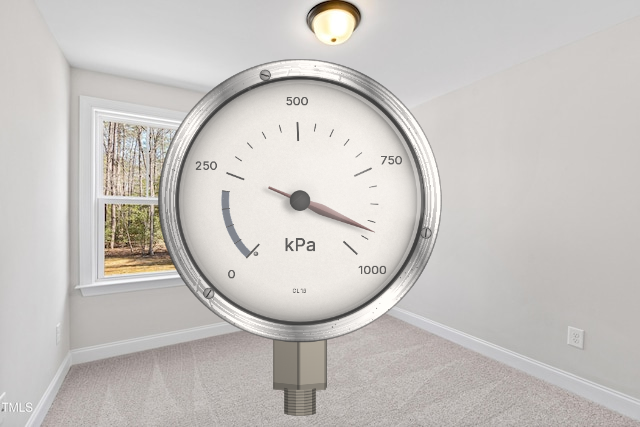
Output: 925 kPa
